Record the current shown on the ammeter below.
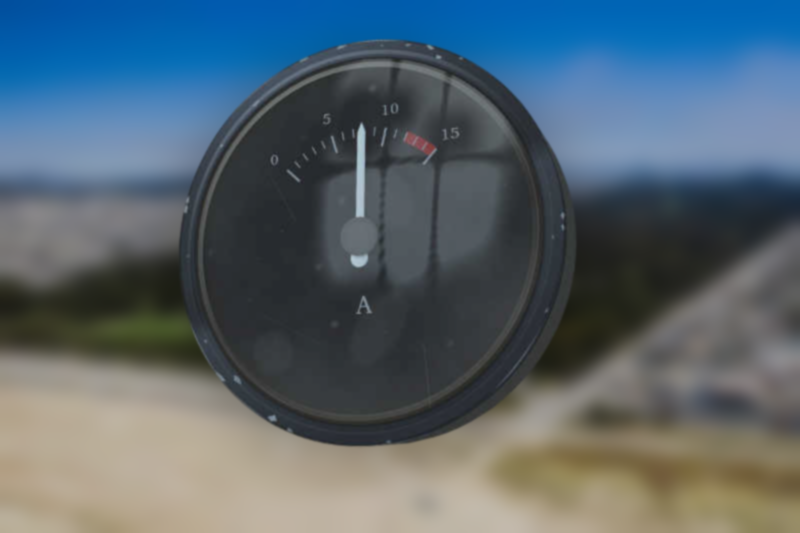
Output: 8 A
